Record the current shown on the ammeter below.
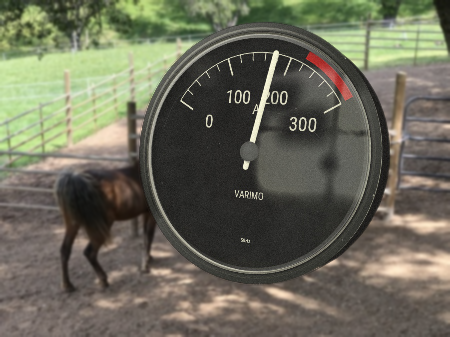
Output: 180 A
